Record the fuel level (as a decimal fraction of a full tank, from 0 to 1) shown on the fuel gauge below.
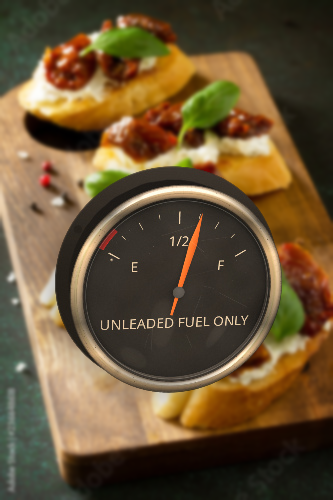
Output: 0.625
